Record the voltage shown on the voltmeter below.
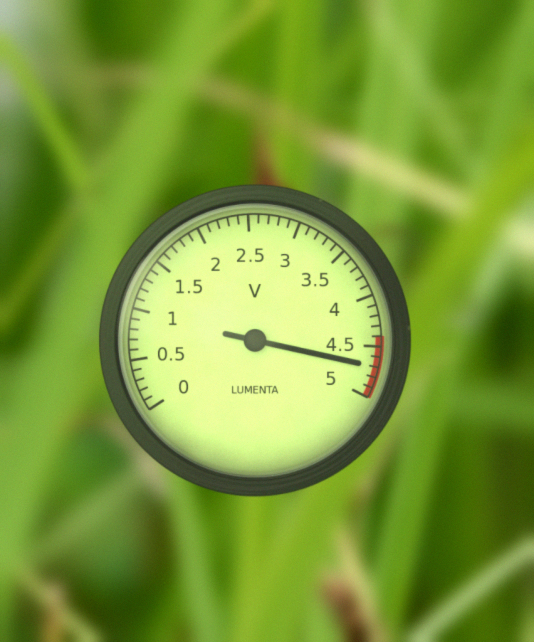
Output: 4.7 V
